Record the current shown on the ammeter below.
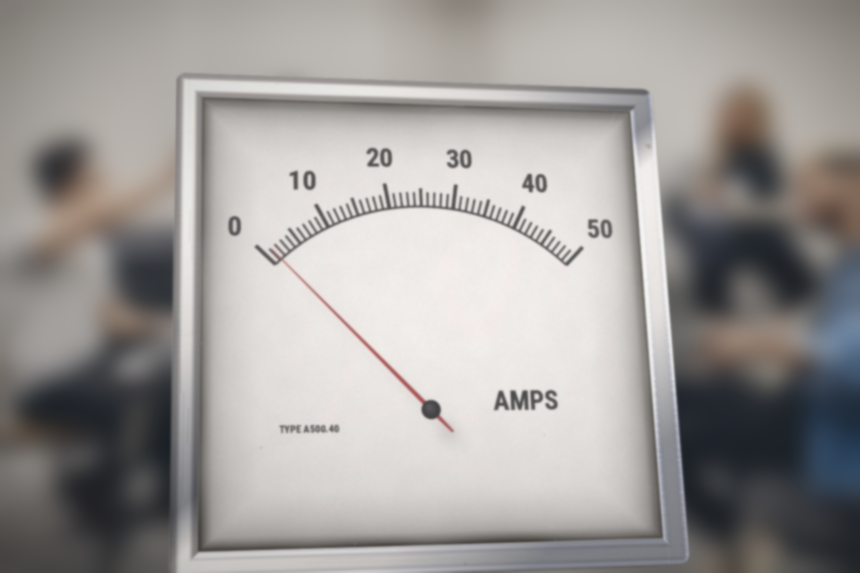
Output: 1 A
